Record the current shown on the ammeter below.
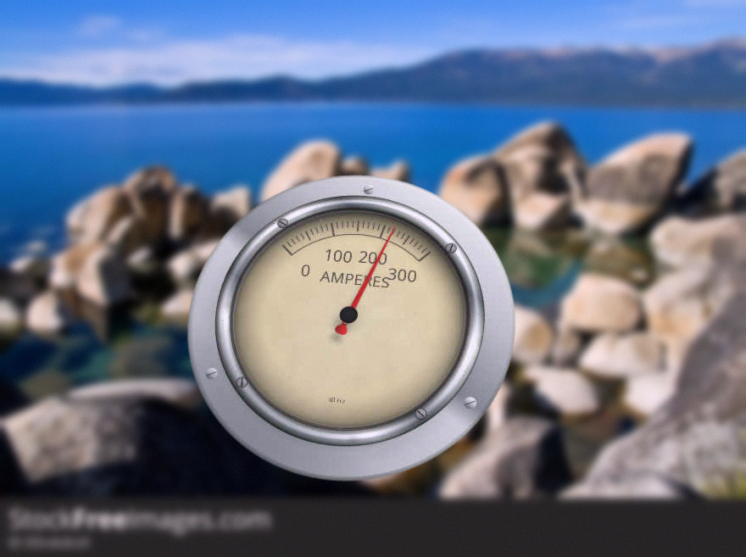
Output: 220 A
